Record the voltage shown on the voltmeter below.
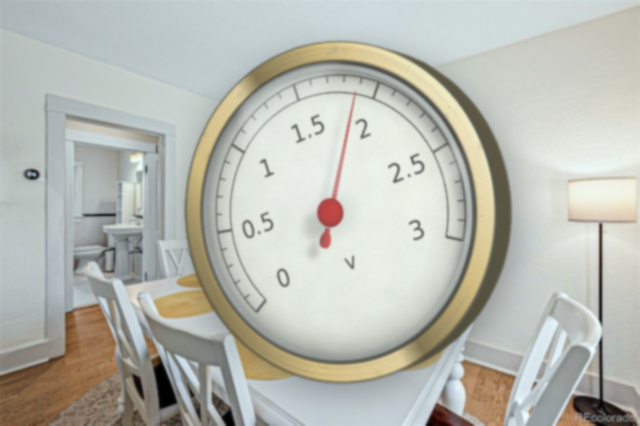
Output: 1.9 V
